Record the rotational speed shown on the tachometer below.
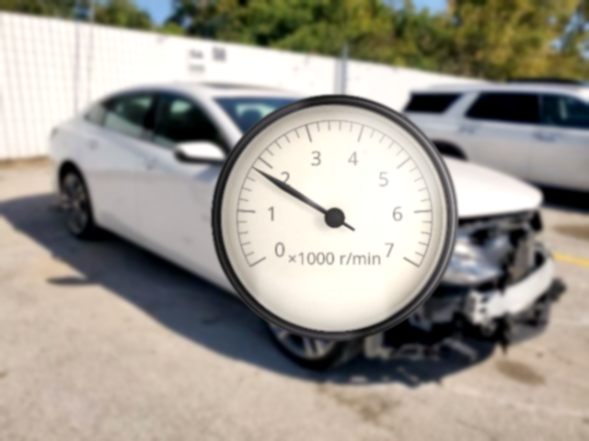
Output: 1800 rpm
